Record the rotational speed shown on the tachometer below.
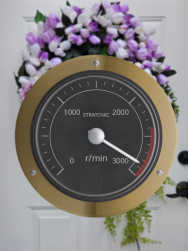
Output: 2850 rpm
